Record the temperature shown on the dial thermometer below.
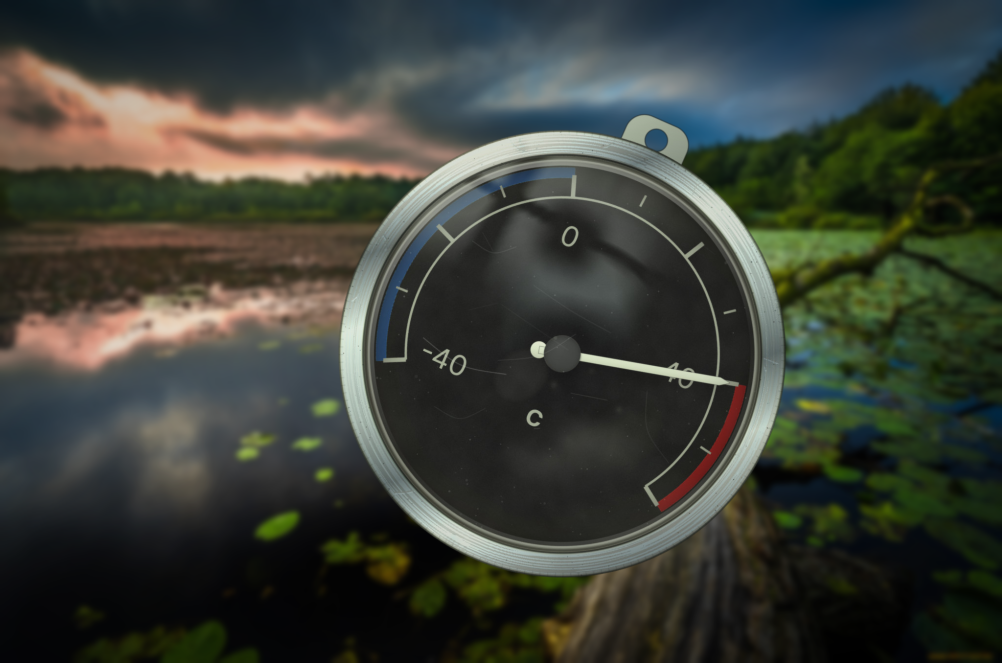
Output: 40 °C
